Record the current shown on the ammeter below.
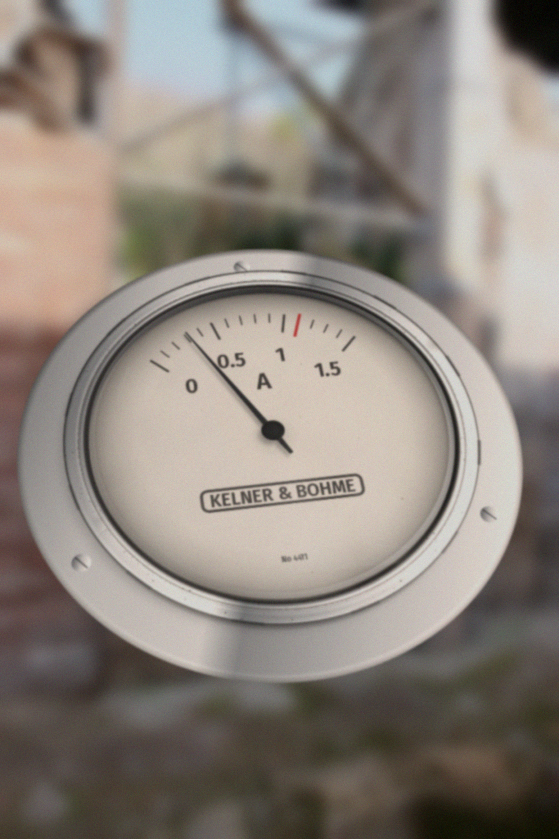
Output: 0.3 A
